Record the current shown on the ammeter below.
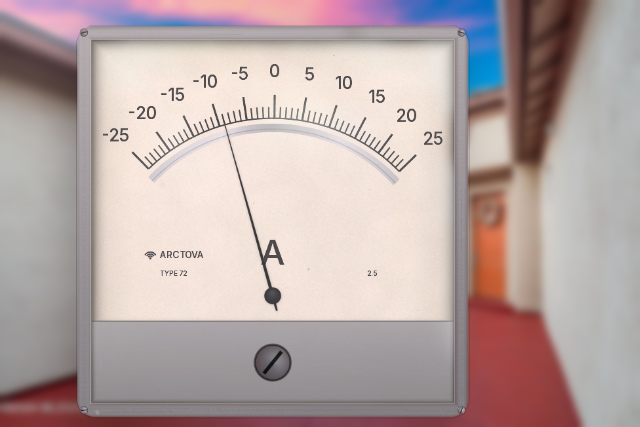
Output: -9 A
